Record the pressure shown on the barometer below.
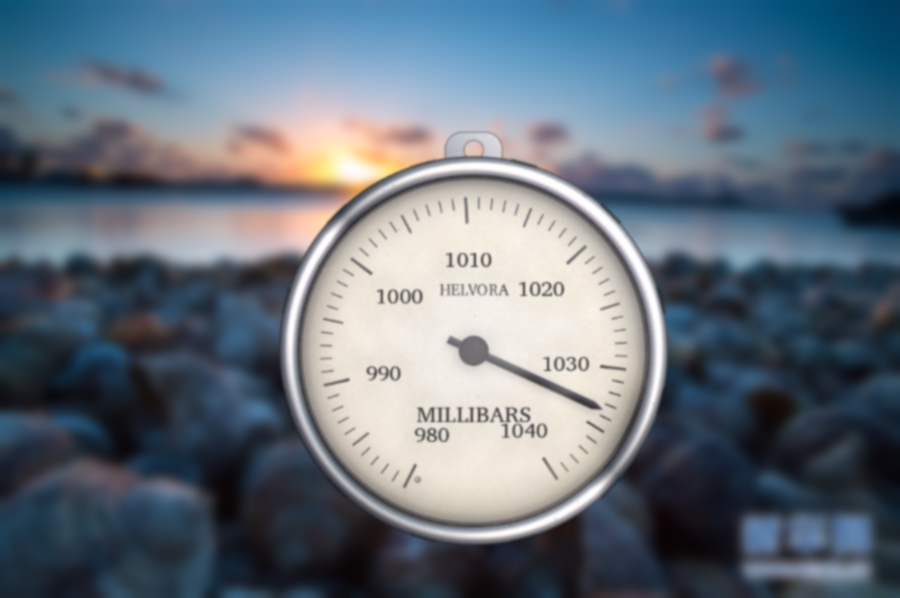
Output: 1033.5 mbar
